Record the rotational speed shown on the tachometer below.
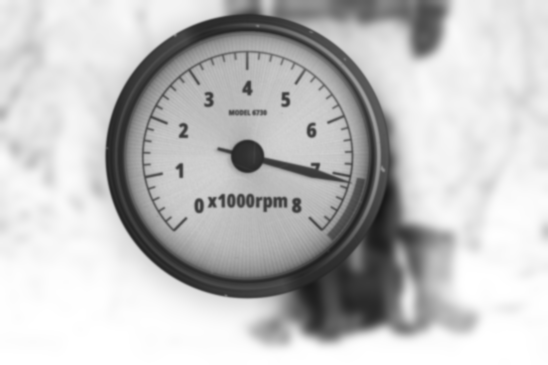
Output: 7100 rpm
